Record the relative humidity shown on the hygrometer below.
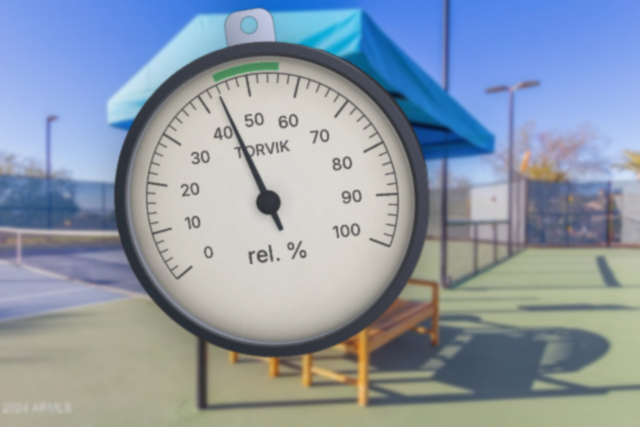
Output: 44 %
